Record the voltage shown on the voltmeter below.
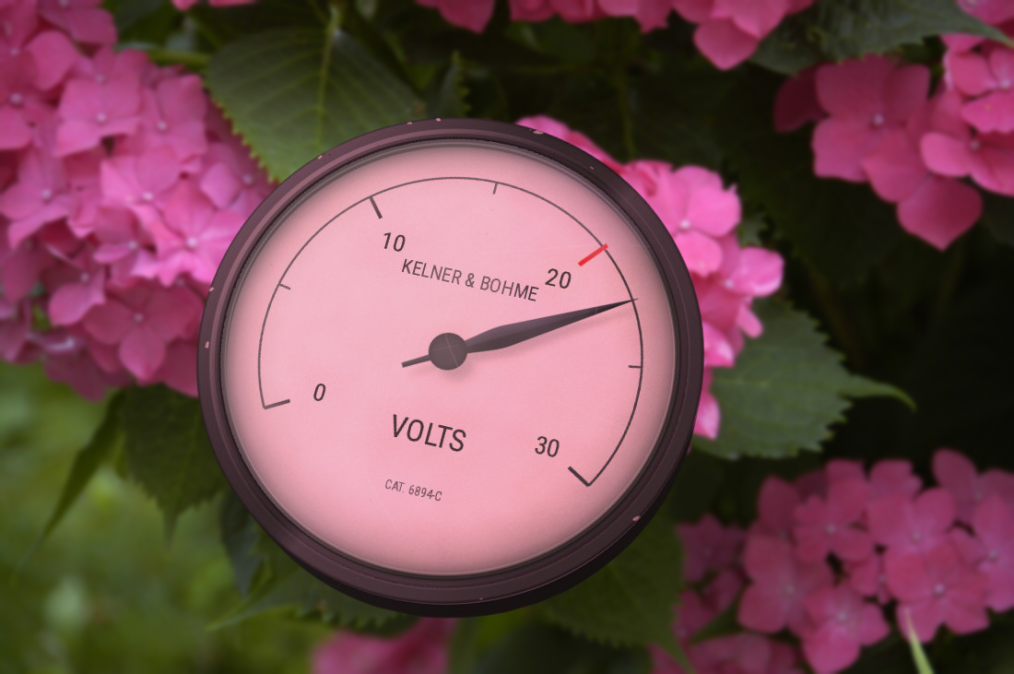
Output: 22.5 V
